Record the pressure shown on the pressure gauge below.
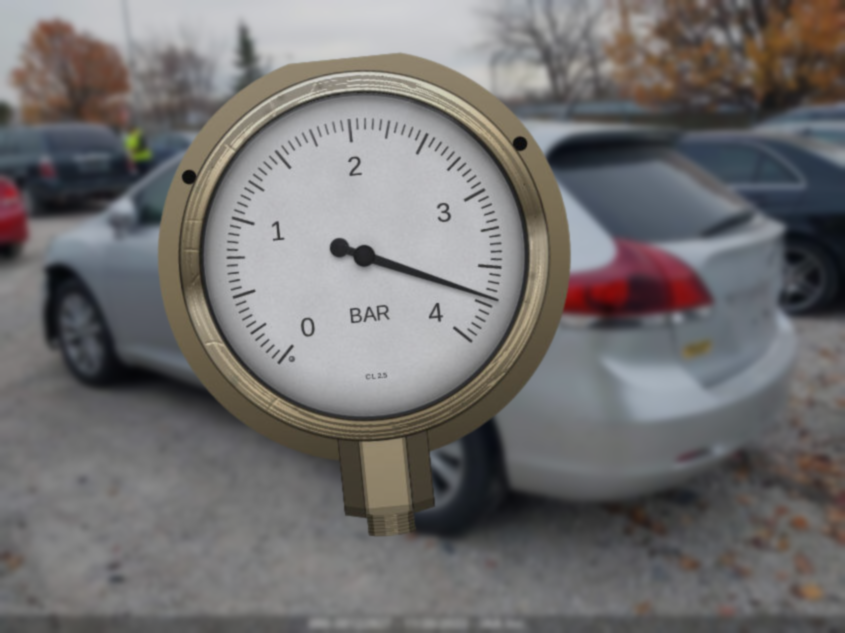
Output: 3.7 bar
